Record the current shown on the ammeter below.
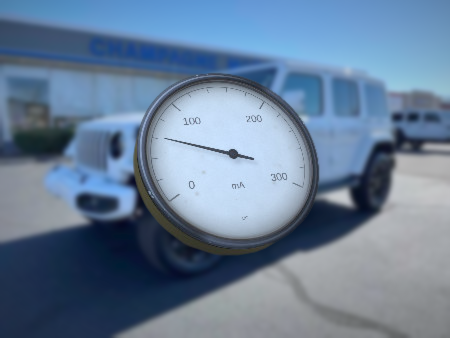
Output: 60 mA
